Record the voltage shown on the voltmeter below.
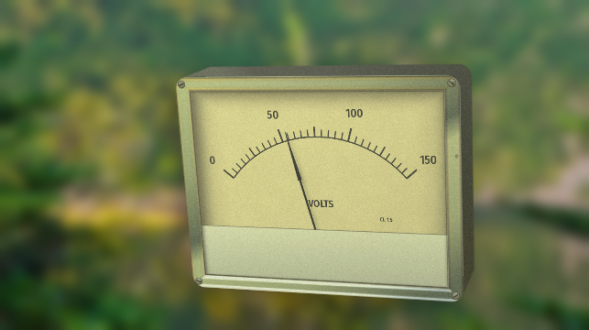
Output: 55 V
